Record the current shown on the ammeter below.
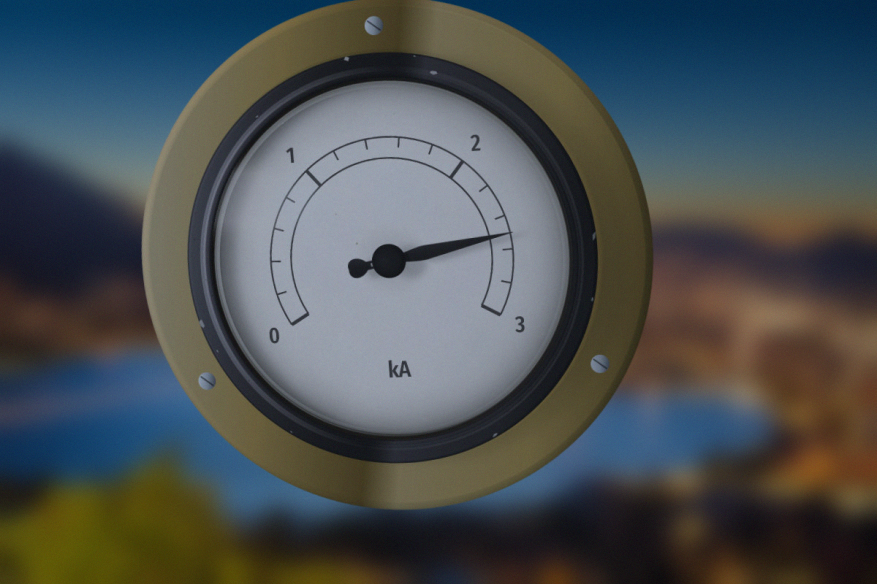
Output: 2.5 kA
